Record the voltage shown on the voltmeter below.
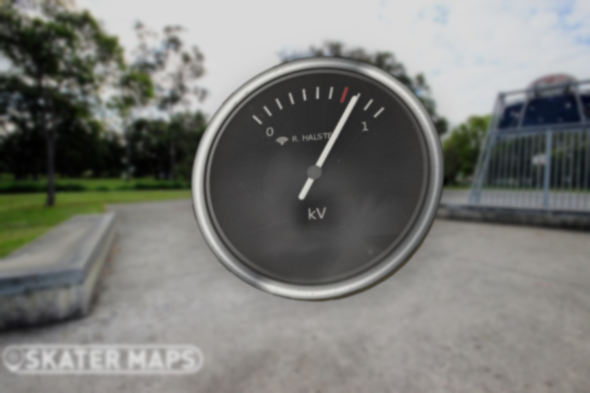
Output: 0.8 kV
